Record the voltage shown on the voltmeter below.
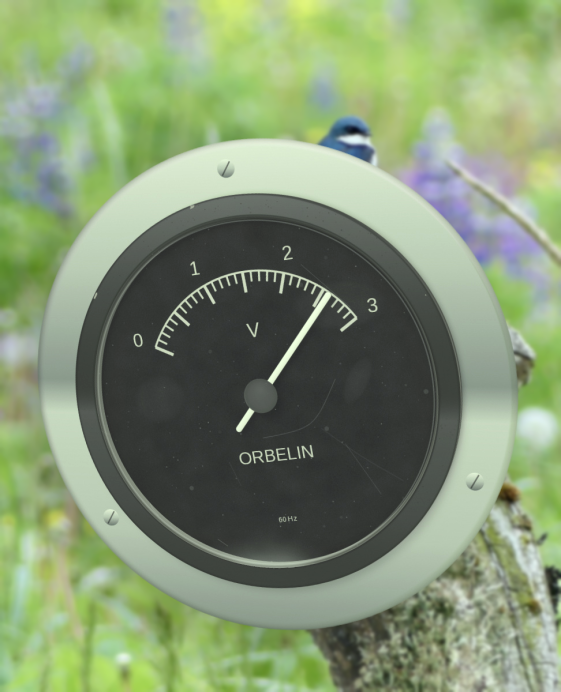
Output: 2.6 V
